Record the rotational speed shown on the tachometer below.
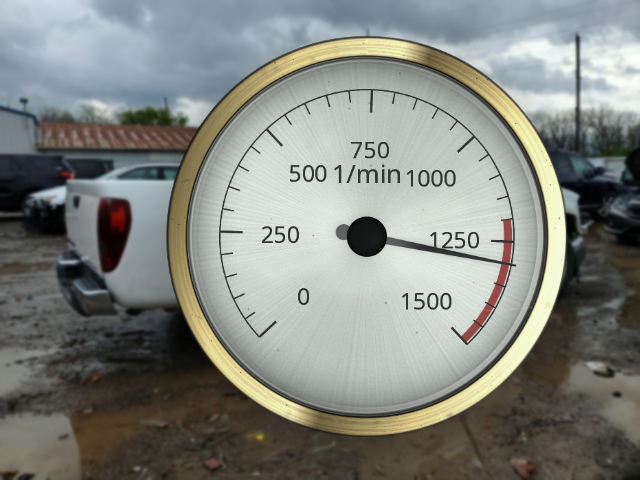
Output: 1300 rpm
